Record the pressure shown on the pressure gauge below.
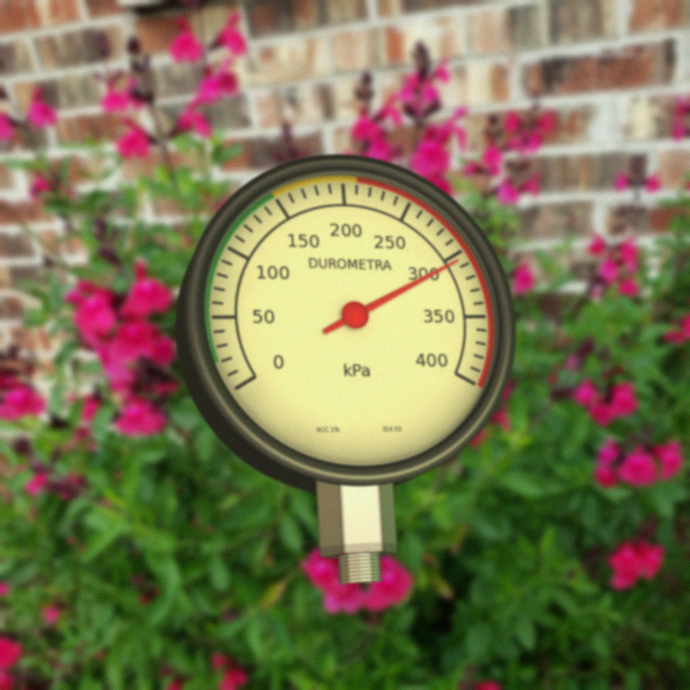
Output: 305 kPa
